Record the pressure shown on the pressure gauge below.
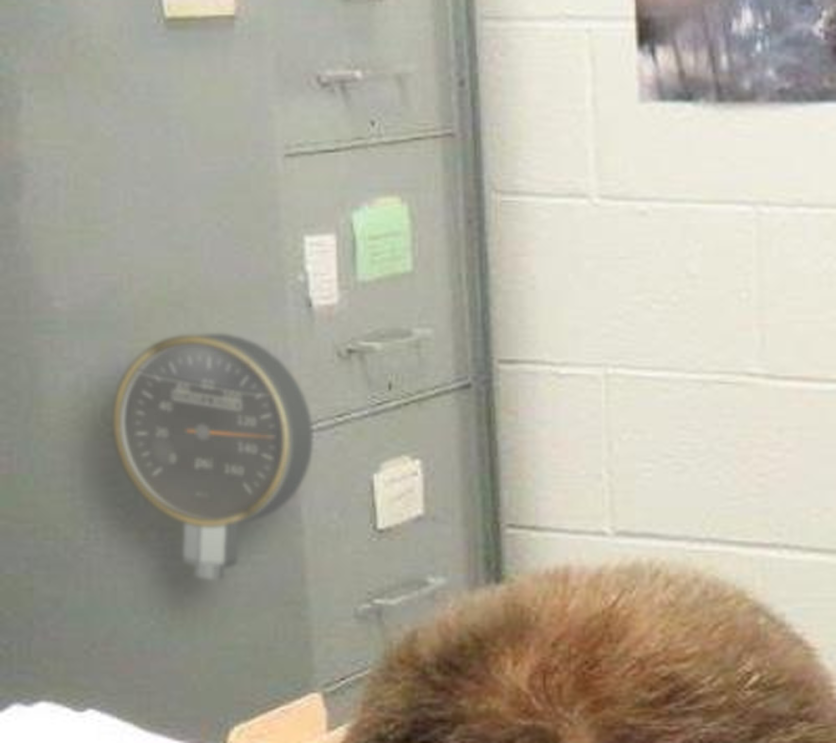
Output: 130 psi
